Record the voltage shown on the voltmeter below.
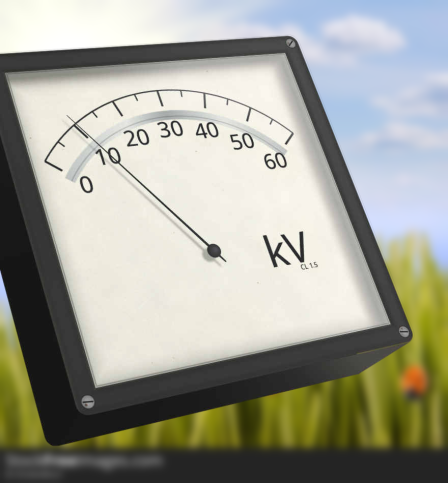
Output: 10 kV
